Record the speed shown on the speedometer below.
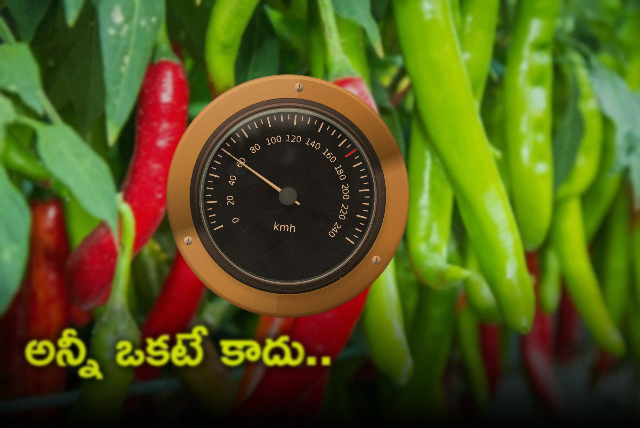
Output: 60 km/h
